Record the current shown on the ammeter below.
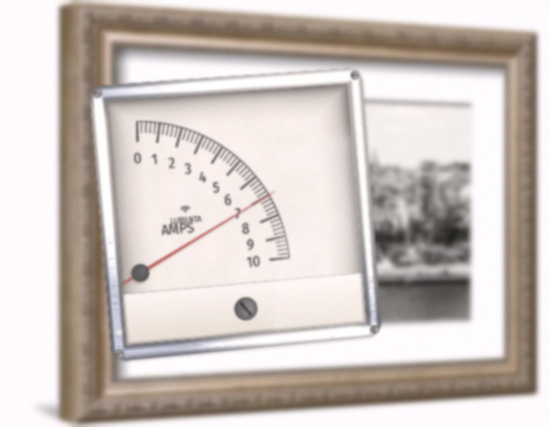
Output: 7 A
